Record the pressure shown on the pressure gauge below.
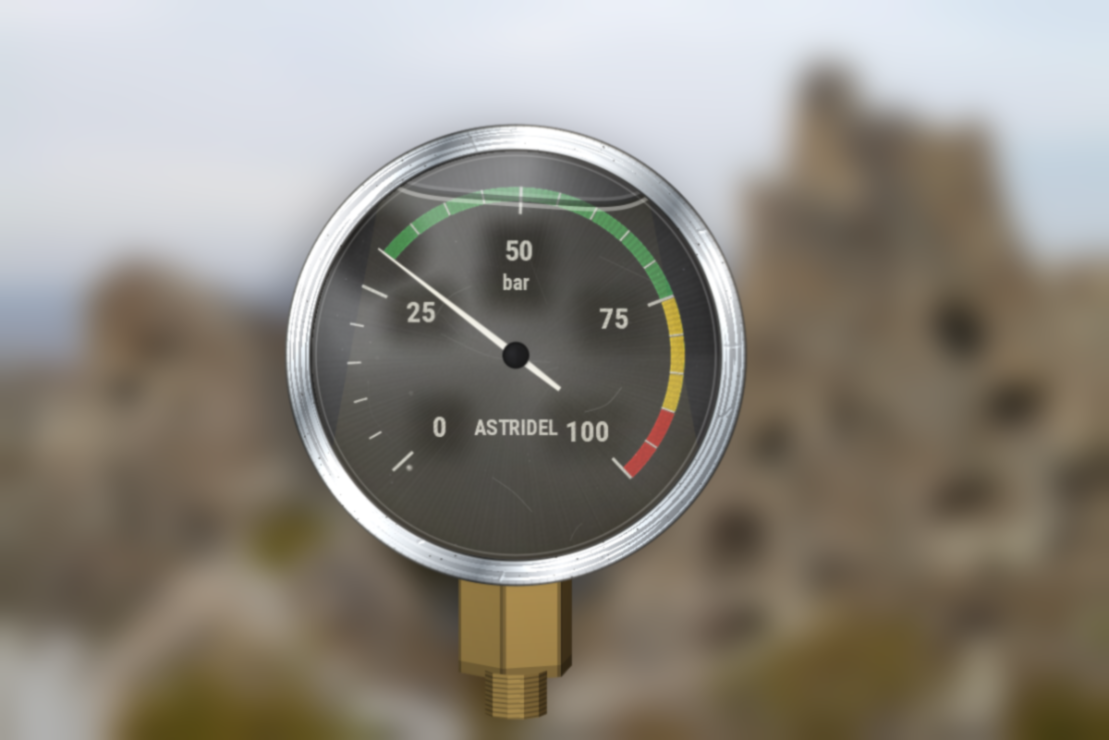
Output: 30 bar
